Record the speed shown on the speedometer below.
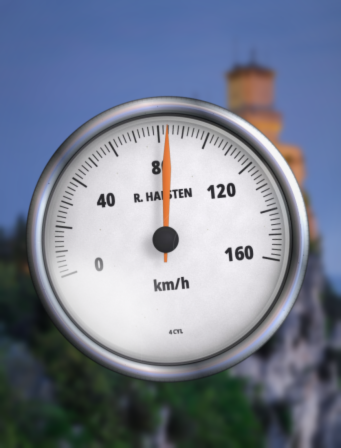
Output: 84 km/h
